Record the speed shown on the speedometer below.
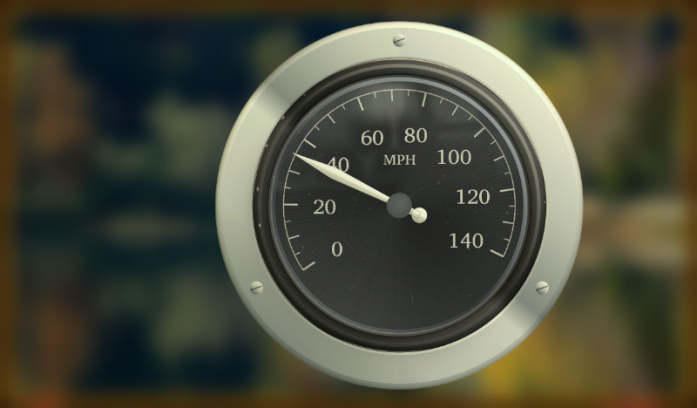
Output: 35 mph
